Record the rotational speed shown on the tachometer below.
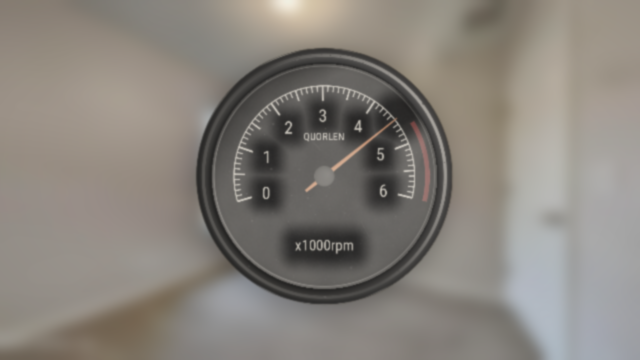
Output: 4500 rpm
